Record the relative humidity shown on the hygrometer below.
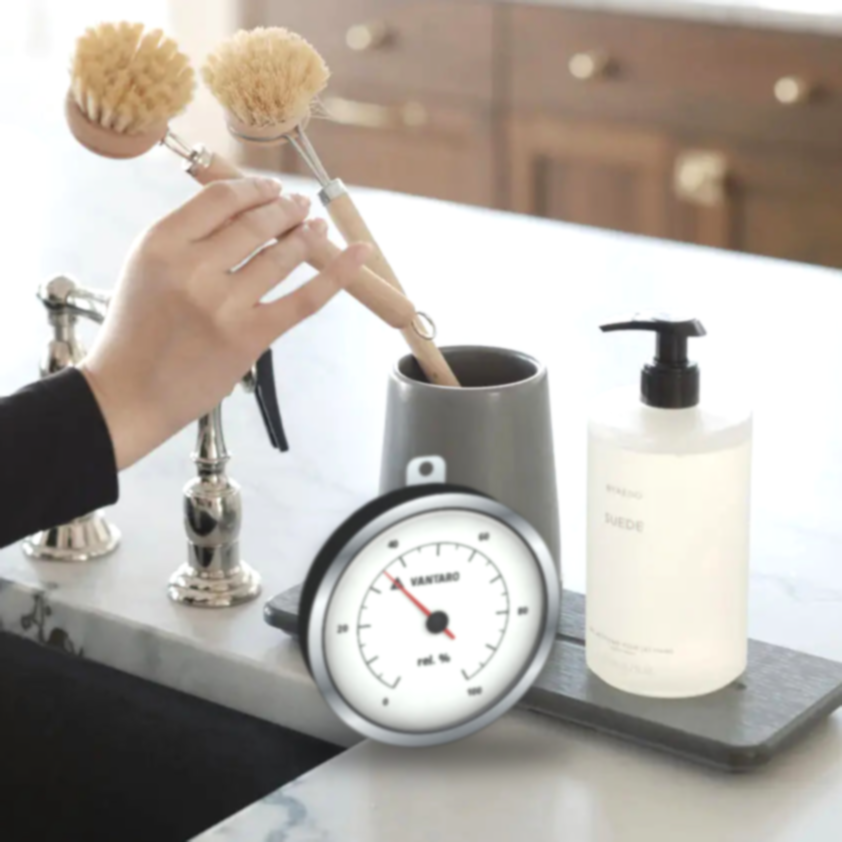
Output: 35 %
